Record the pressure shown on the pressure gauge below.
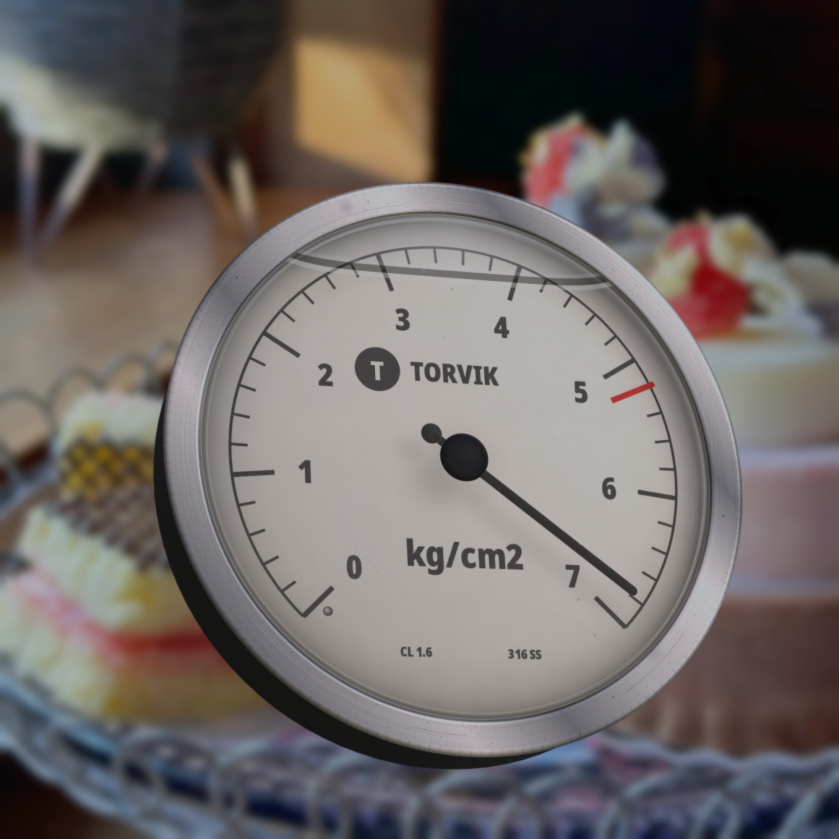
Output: 6.8 kg/cm²
